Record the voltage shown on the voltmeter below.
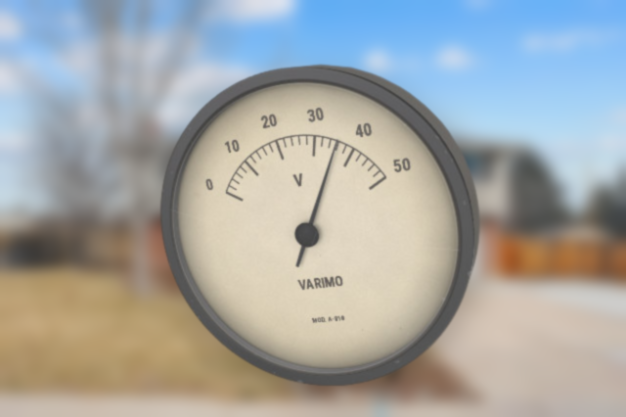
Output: 36 V
